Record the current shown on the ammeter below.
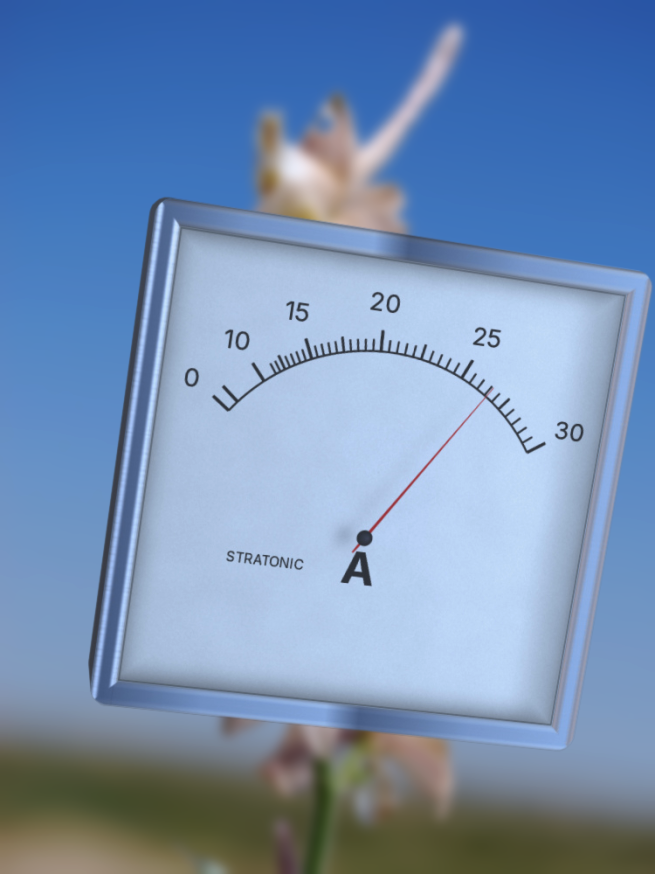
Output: 26.5 A
